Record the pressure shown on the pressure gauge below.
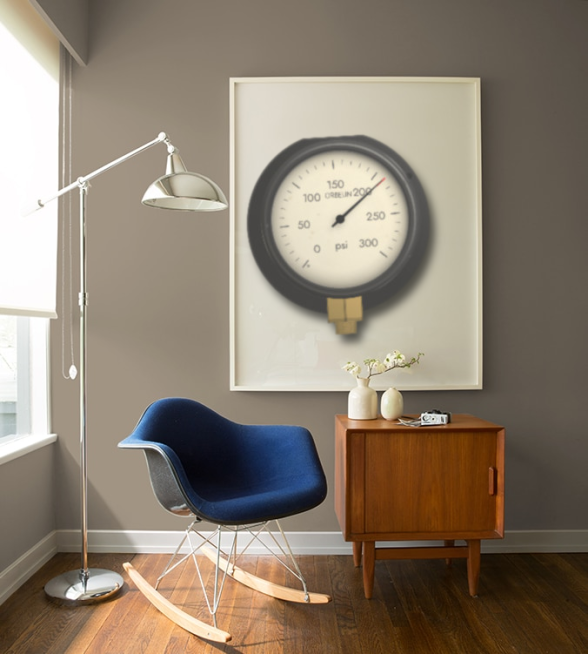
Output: 210 psi
